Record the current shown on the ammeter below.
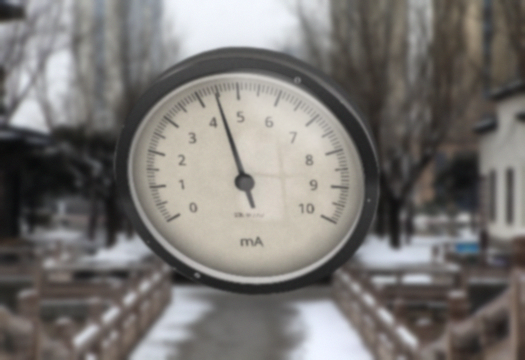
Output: 4.5 mA
